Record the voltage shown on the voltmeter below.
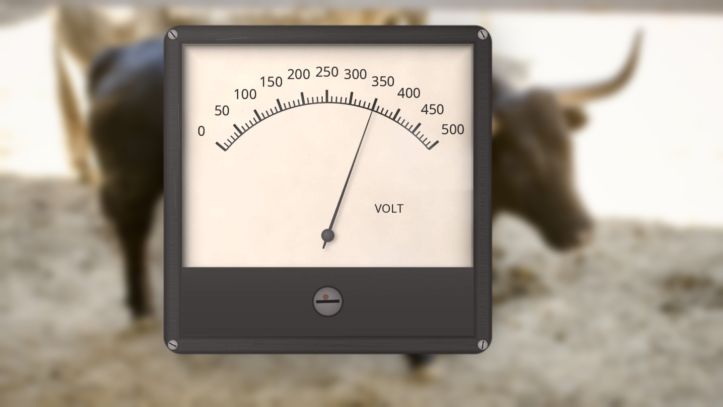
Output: 350 V
